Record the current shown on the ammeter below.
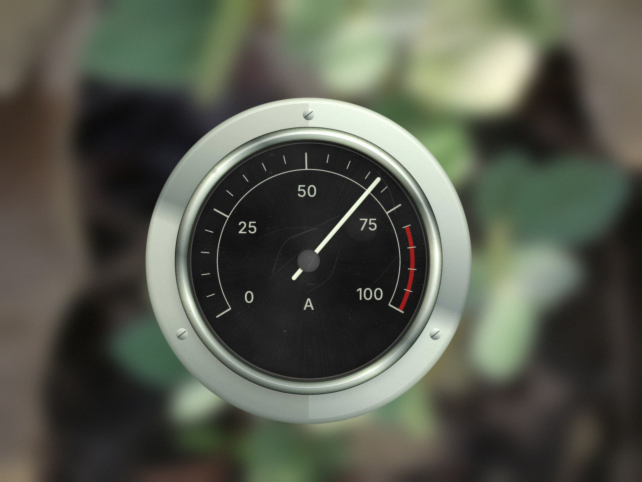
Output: 67.5 A
